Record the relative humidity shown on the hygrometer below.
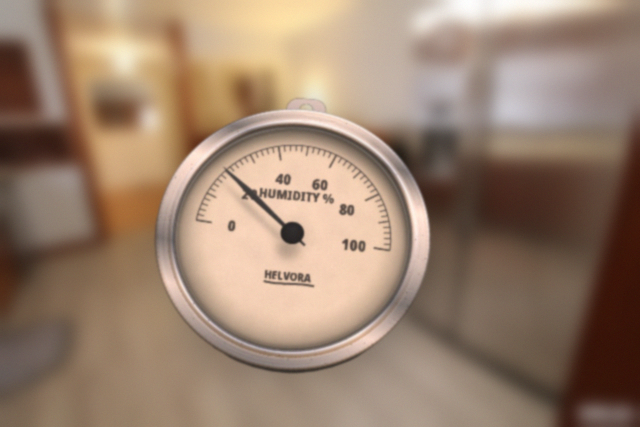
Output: 20 %
